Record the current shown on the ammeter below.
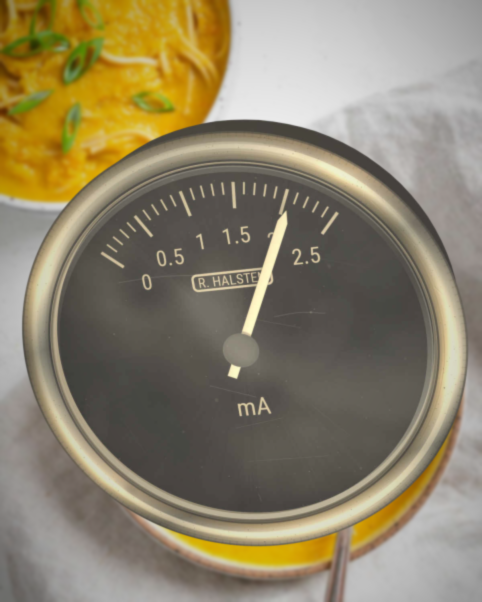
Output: 2.05 mA
